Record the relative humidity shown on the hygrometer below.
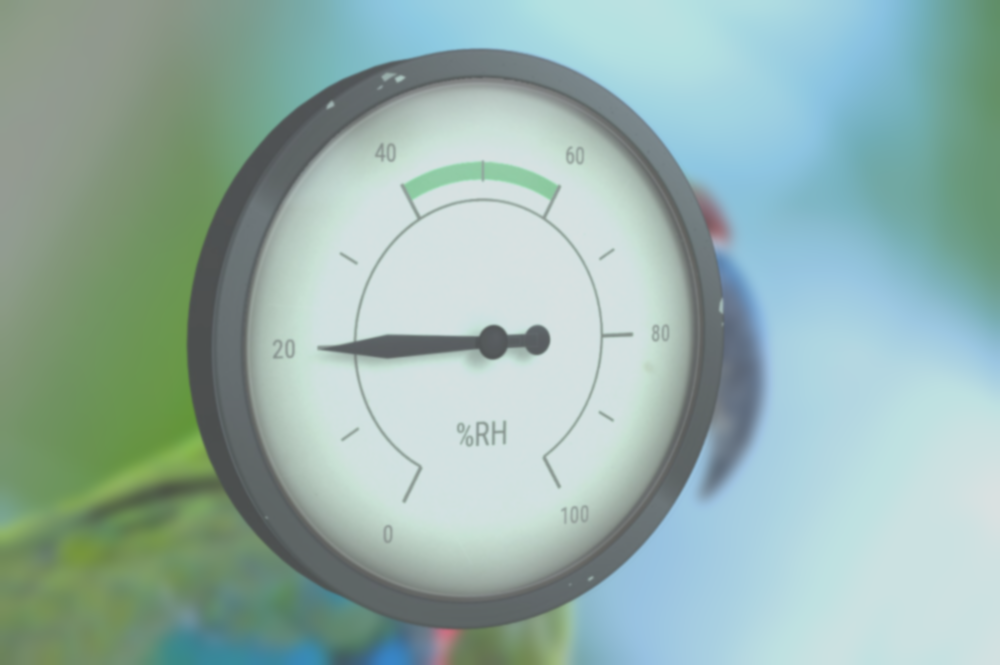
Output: 20 %
